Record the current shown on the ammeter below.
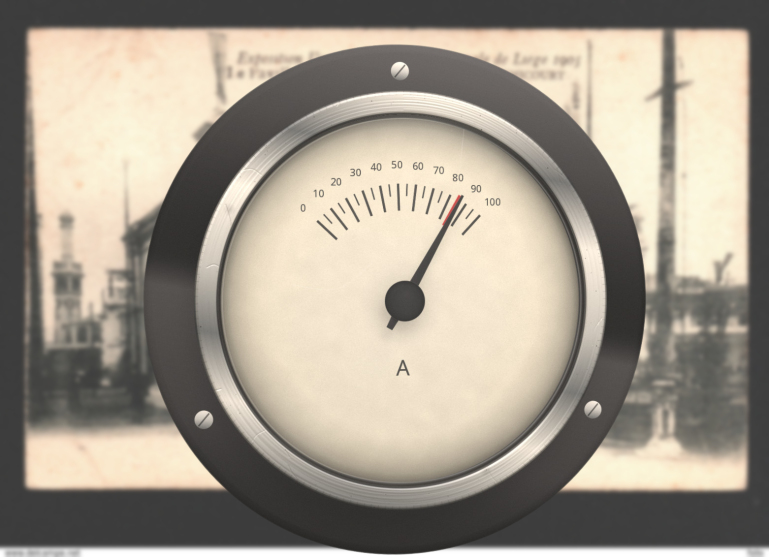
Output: 85 A
